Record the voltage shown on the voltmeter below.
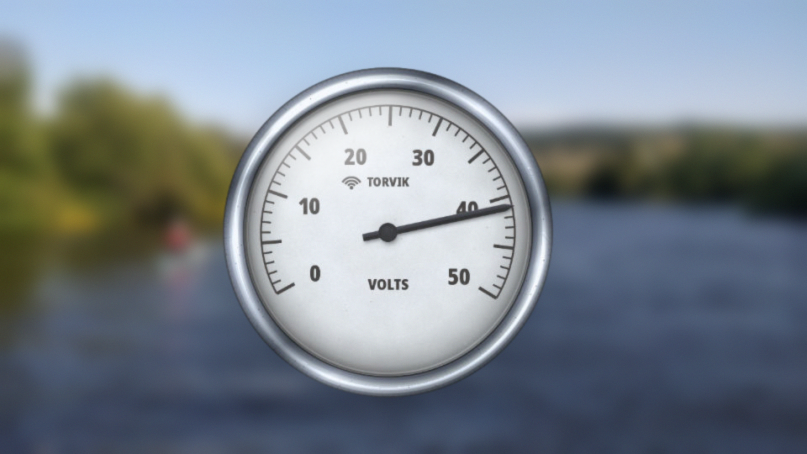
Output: 41 V
